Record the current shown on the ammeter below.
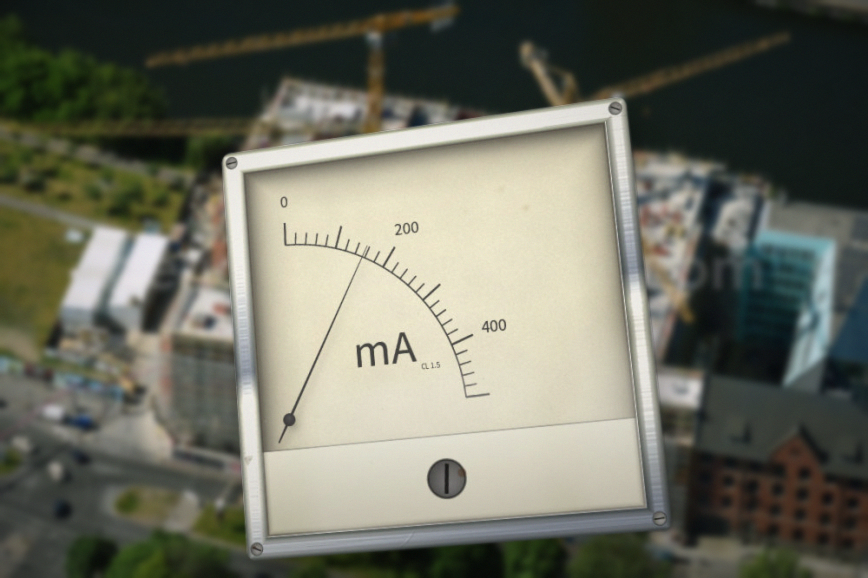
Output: 160 mA
